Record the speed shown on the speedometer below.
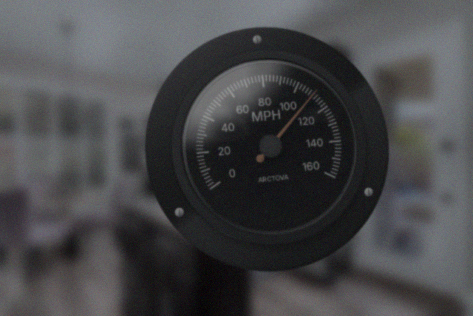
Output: 110 mph
